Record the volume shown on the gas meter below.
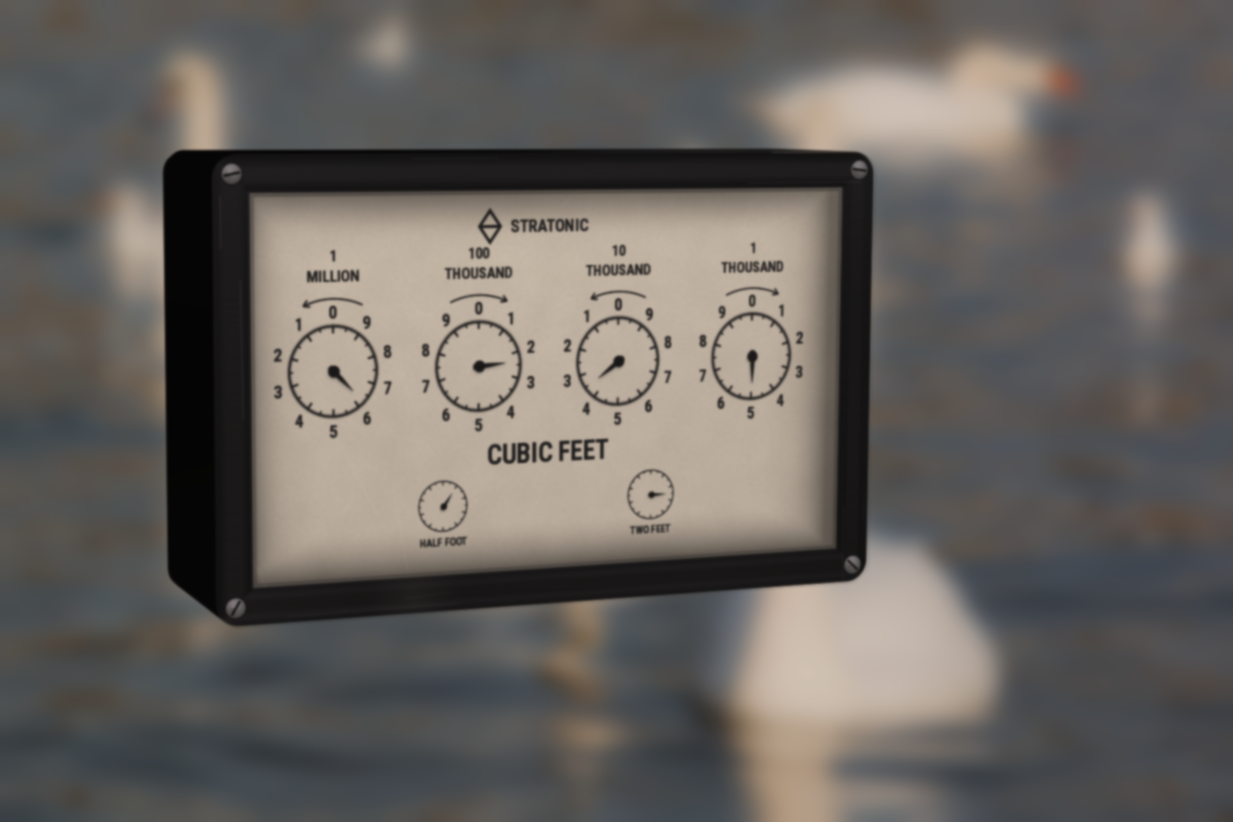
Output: 623500 ft³
